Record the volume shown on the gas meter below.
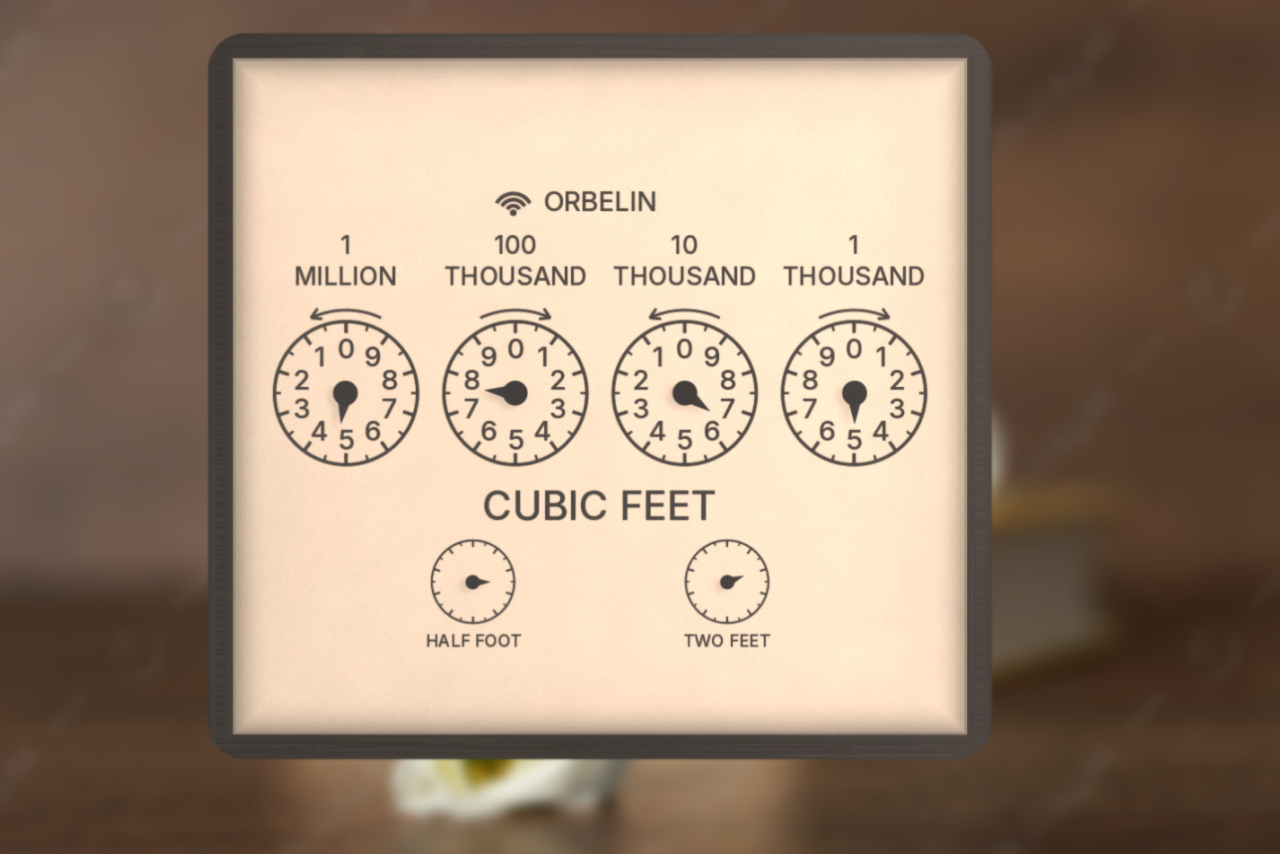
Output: 476500 ft³
